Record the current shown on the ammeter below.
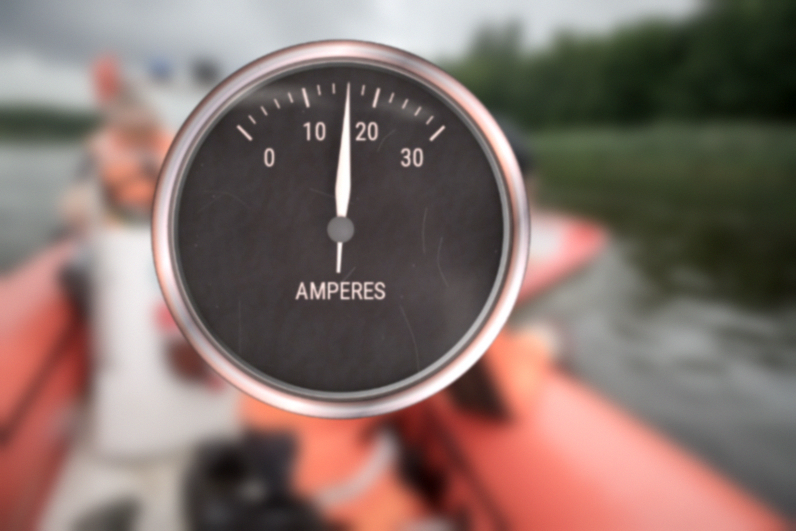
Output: 16 A
